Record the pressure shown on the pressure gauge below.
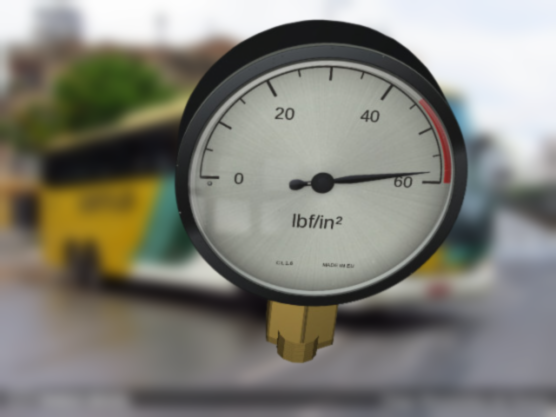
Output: 57.5 psi
